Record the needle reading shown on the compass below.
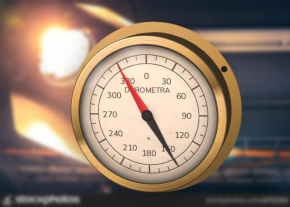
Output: 330 °
